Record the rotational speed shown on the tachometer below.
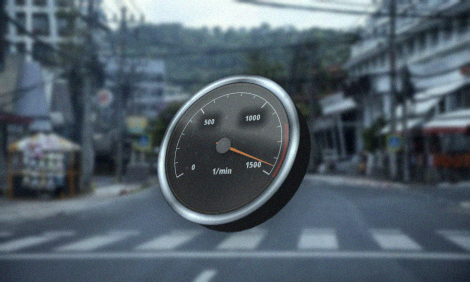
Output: 1450 rpm
